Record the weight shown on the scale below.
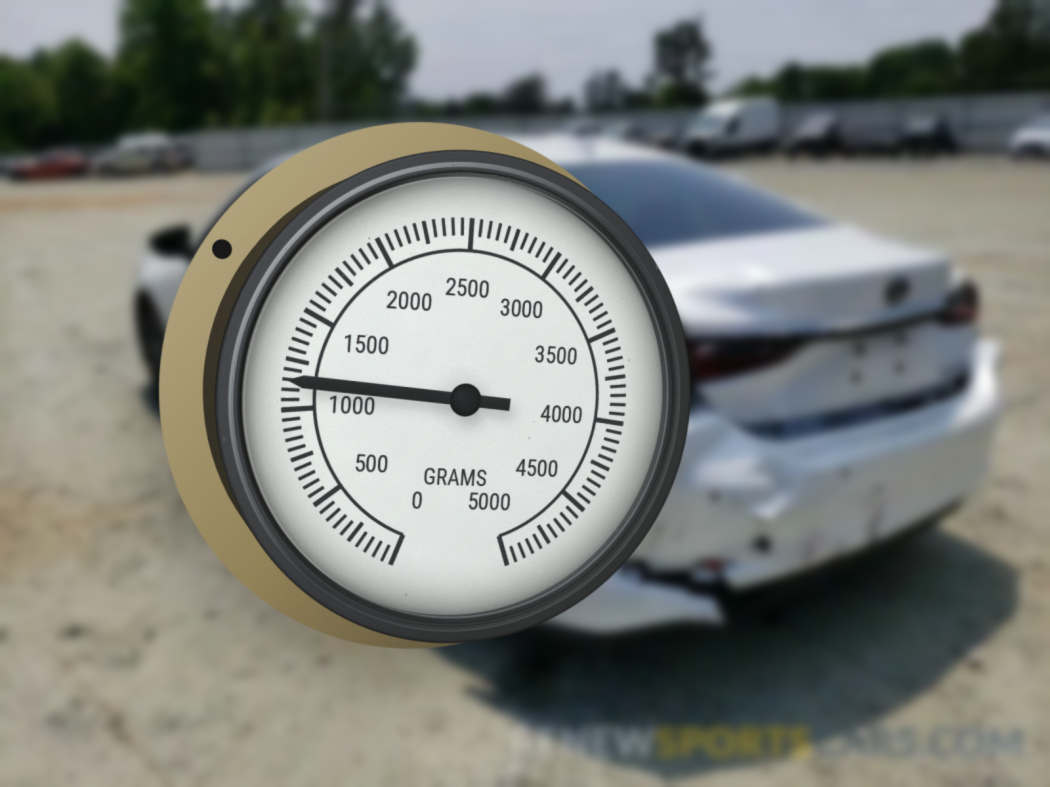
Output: 1150 g
